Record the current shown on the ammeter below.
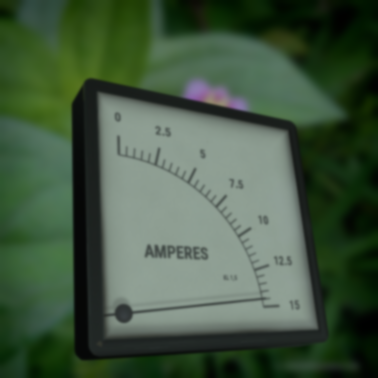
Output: 14.5 A
